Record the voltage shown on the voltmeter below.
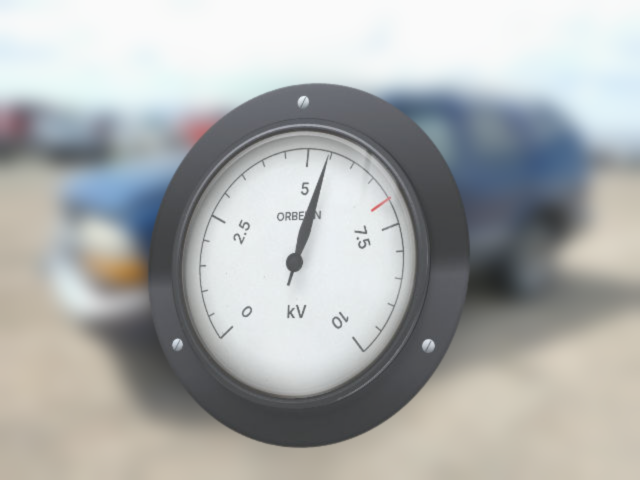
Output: 5.5 kV
